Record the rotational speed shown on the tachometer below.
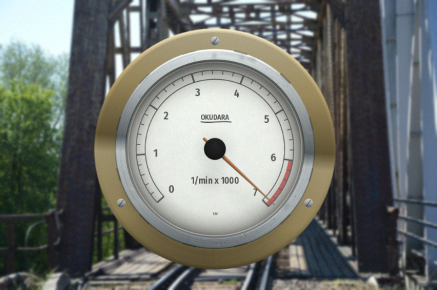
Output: 6900 rpm
